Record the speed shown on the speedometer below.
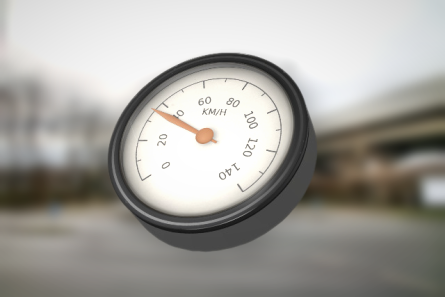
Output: 35 km/h
